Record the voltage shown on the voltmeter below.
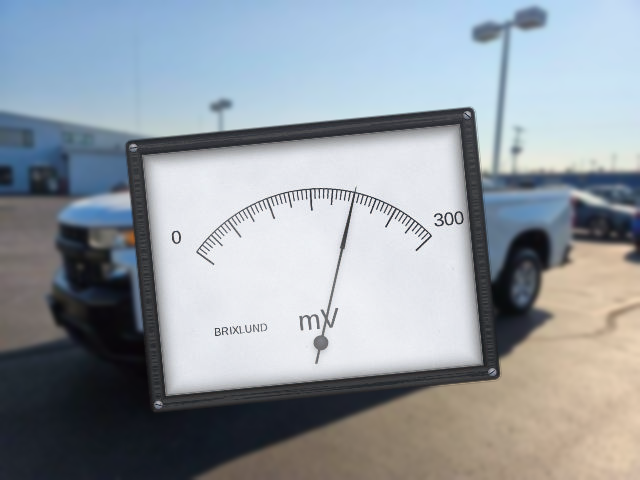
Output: 200 mV
